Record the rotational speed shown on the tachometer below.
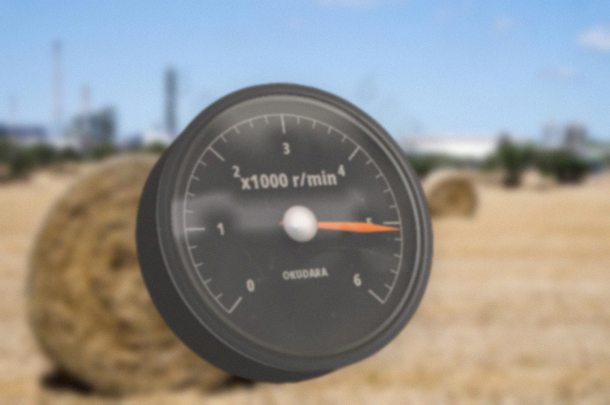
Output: 5100 rpm
